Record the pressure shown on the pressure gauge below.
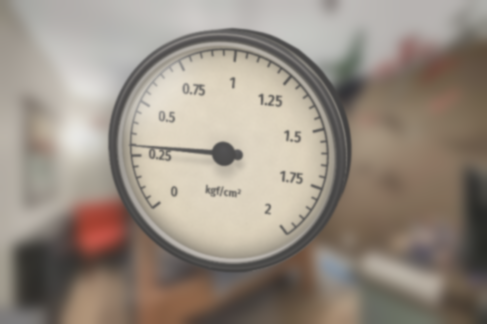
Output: 0.3 kg/cm²
